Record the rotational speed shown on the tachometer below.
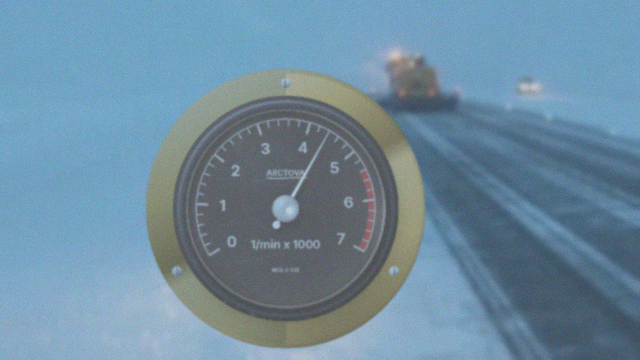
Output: 4400 rpm
